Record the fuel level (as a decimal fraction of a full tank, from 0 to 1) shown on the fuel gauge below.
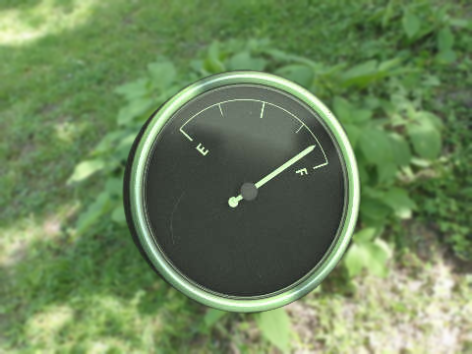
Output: 0.875
